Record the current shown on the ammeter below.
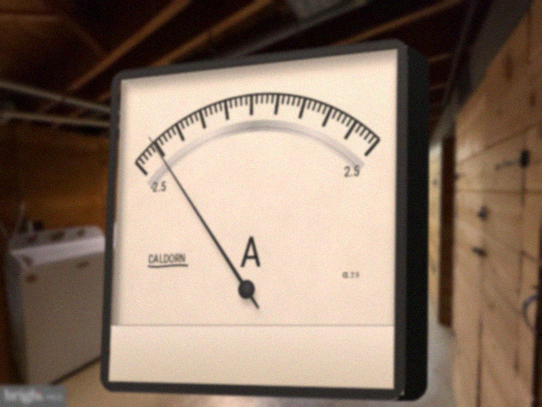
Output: -2 A
